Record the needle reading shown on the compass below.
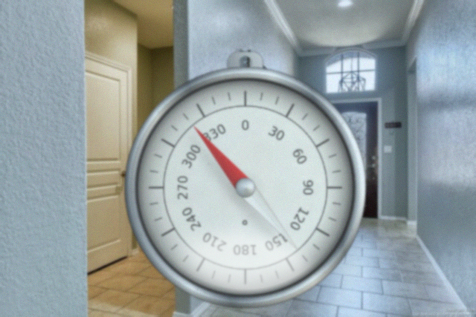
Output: 320 °
